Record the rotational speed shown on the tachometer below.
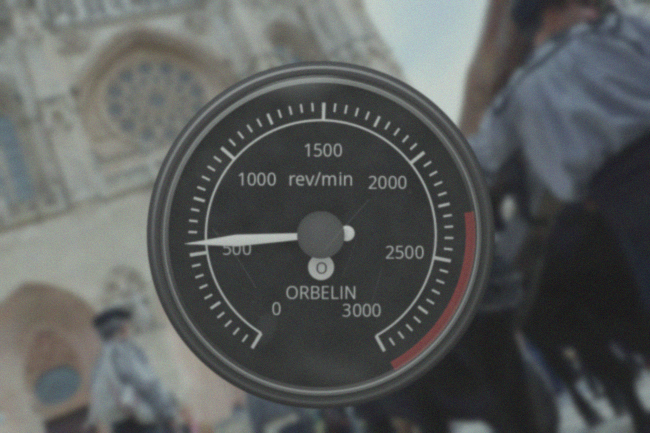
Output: 550 rpm
